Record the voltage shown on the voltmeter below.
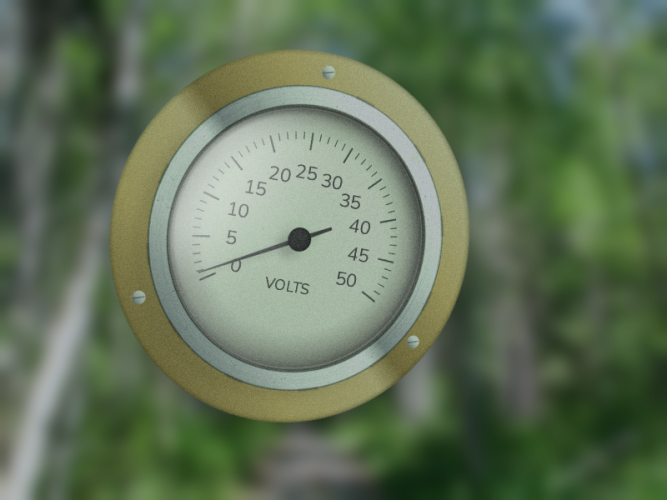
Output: 1 V
